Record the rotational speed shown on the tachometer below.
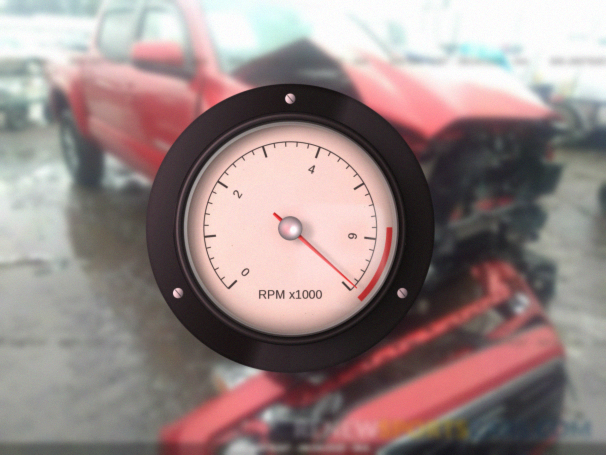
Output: 6900 rpm
